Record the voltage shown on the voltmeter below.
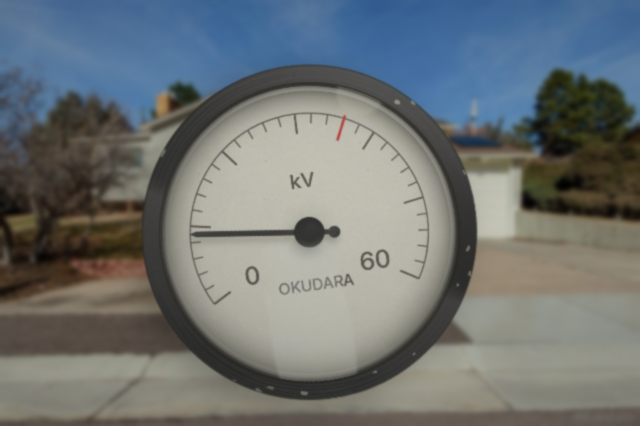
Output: 9 kV
